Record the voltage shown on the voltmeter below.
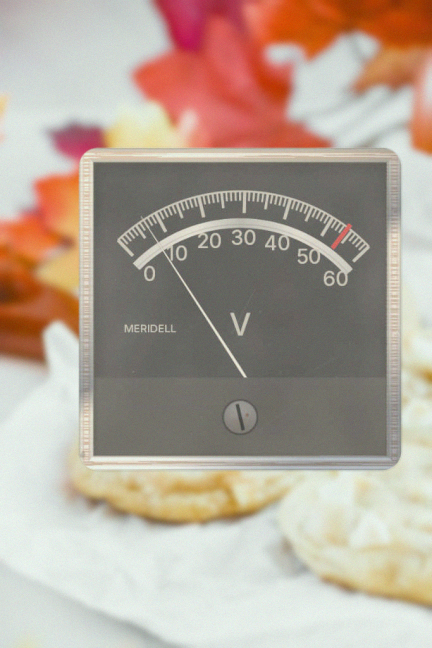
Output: 7 V
